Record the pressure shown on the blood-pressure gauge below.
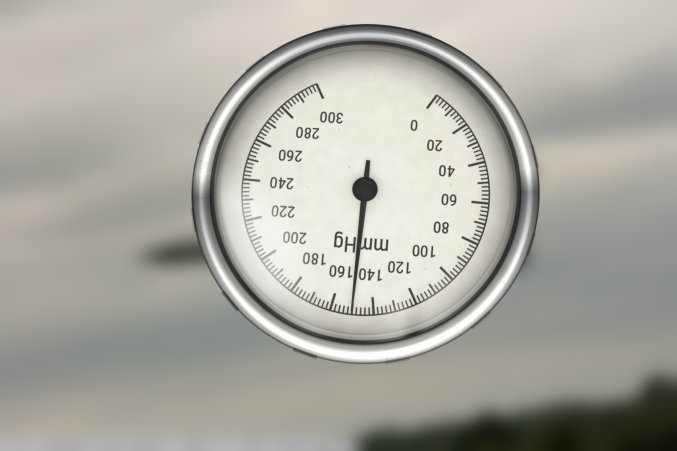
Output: 150 mmHg
